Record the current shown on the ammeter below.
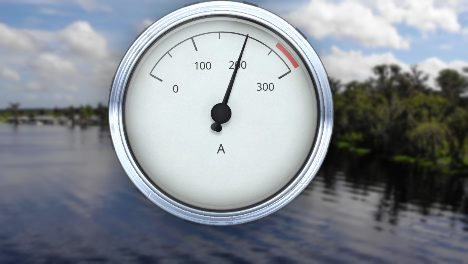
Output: 200 A
